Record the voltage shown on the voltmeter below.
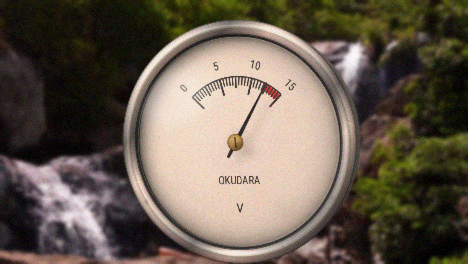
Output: 12.5 V
